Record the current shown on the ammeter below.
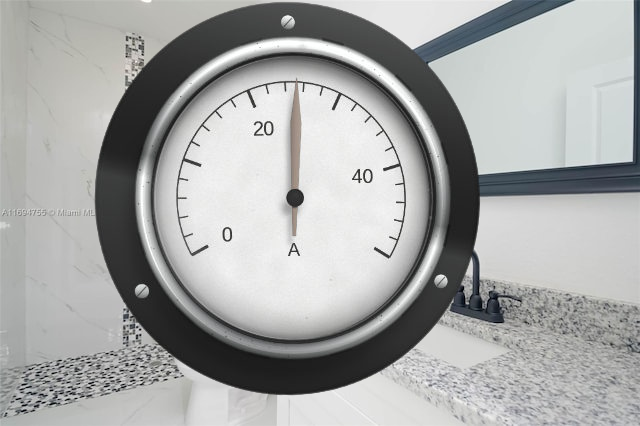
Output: 25 A
